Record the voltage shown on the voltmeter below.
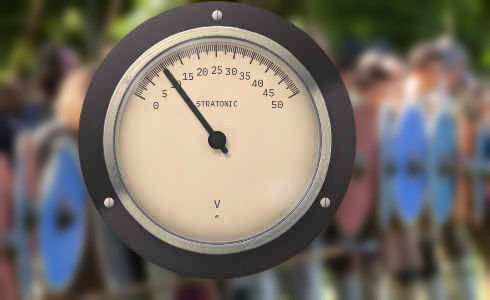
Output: 10 V
